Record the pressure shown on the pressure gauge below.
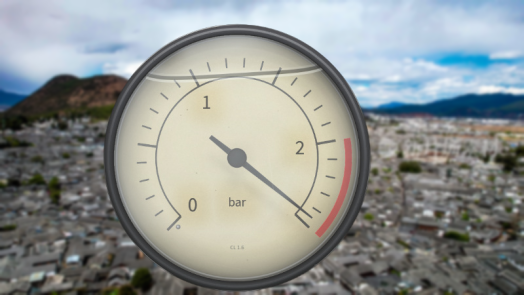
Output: 2.45 bar
